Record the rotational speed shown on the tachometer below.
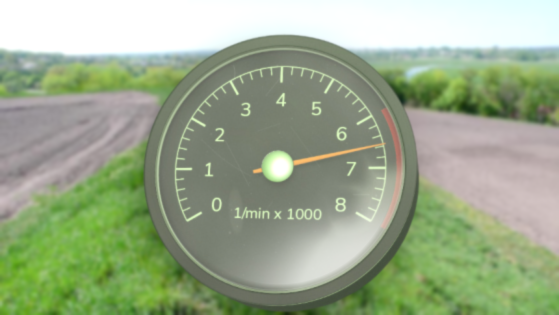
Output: 6600 rpm
